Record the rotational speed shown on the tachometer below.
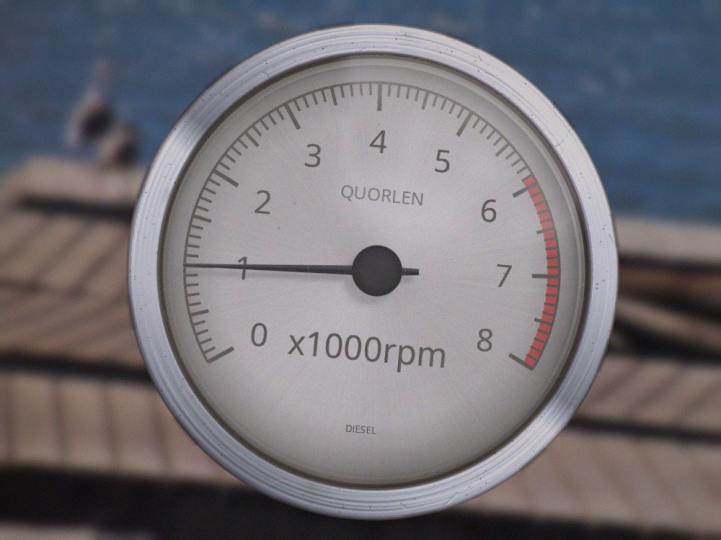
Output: 1000 rpm
